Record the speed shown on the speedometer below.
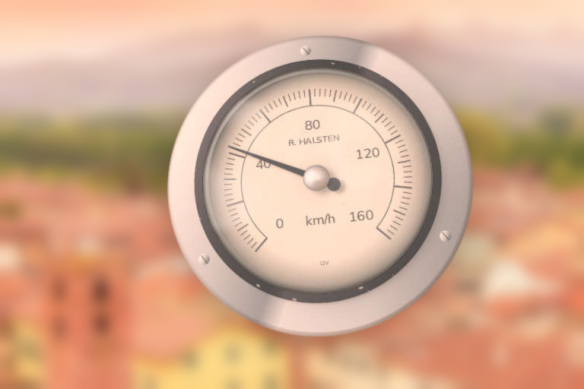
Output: 42 km/h
